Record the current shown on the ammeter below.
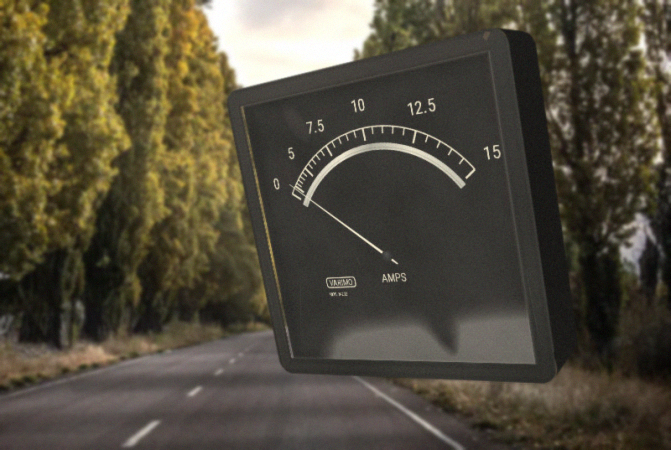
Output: 2.5 A
